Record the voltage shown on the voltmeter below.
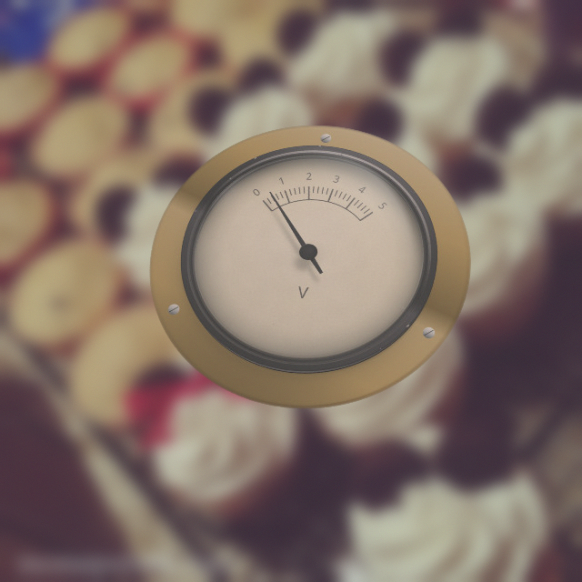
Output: 0.4 V
